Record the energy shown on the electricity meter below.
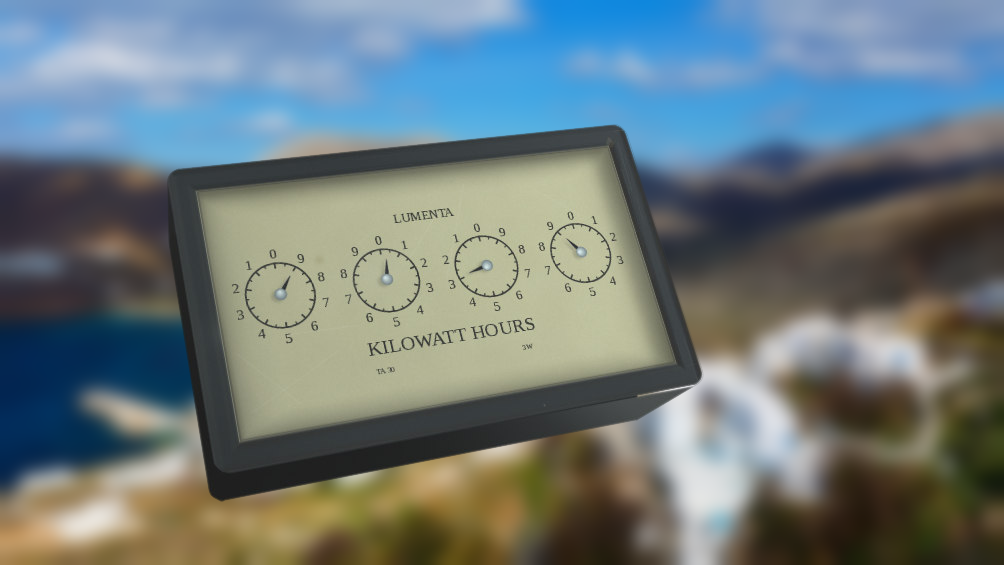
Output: 9029 kWh
